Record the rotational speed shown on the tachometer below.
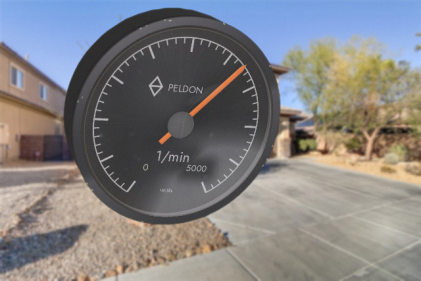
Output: 3200 rpm
